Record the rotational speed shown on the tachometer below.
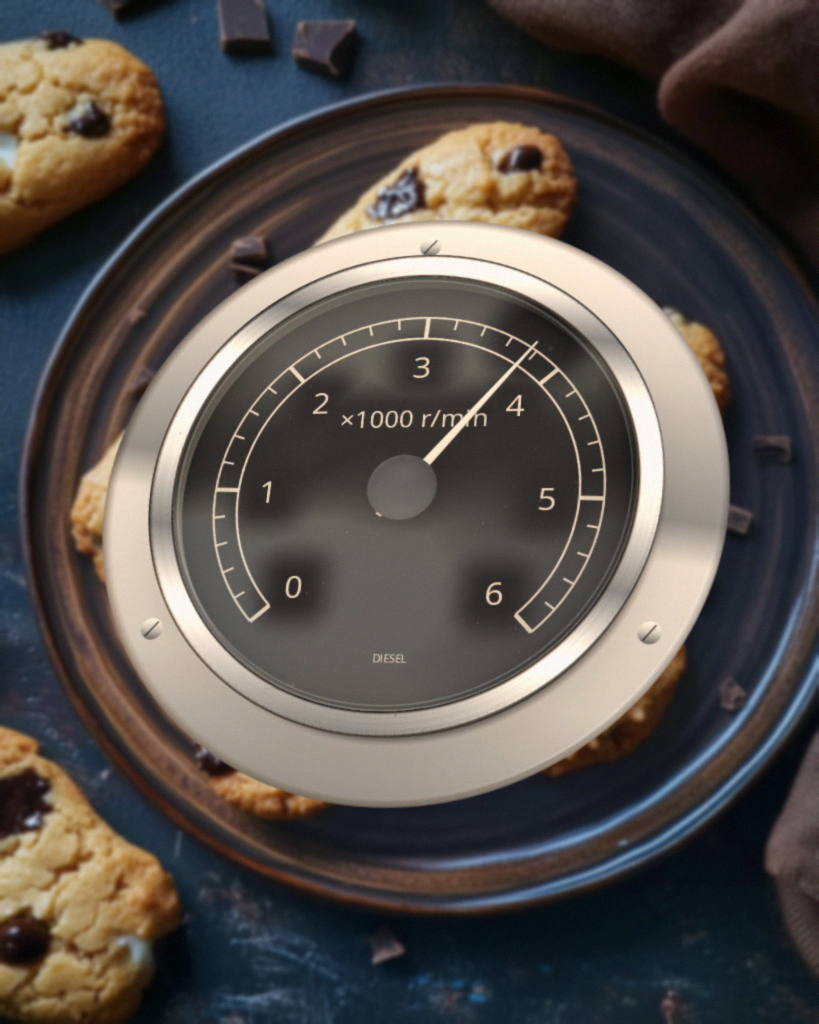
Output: 3800 rpm
